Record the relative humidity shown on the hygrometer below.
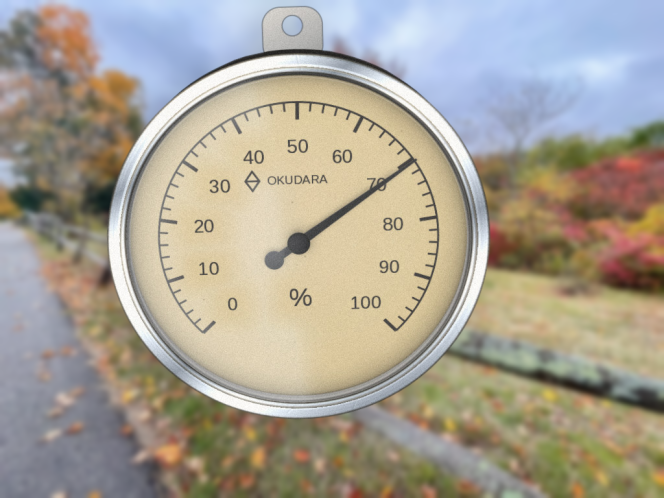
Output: 70 %
